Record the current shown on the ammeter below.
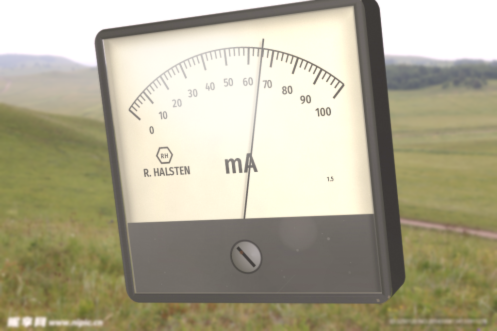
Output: 66 mA
